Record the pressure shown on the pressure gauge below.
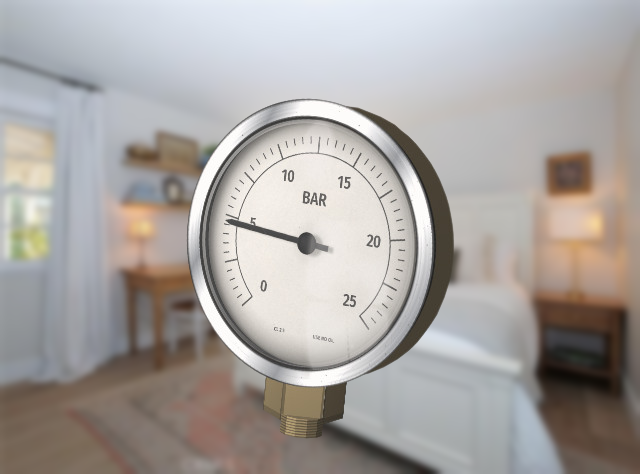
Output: 4.75 bar
